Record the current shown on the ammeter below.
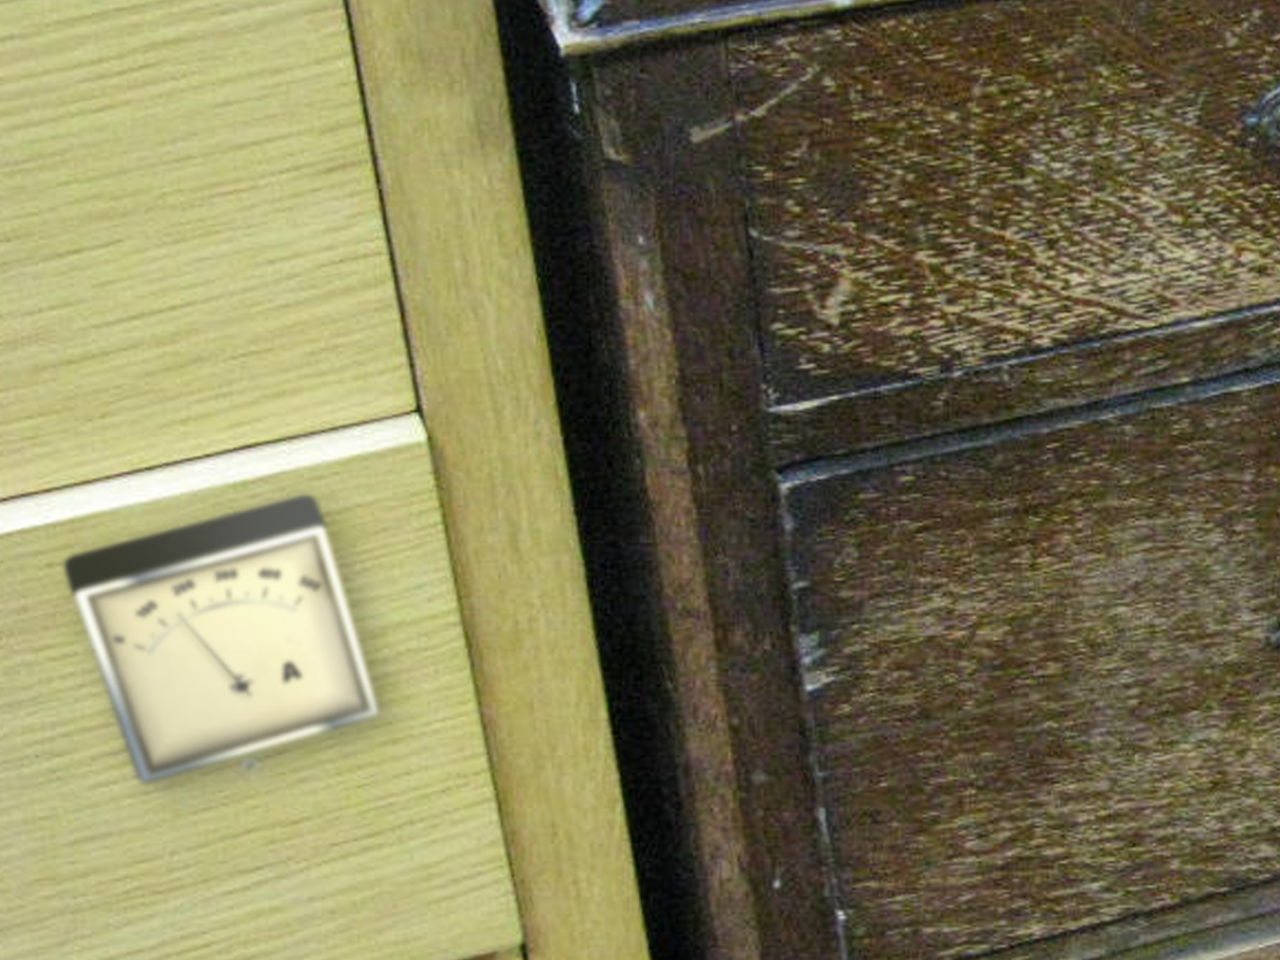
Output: 150 A
